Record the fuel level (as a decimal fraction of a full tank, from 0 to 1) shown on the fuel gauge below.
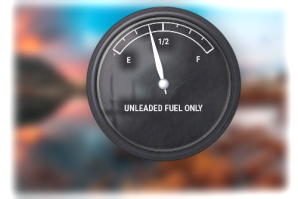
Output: 0.375
